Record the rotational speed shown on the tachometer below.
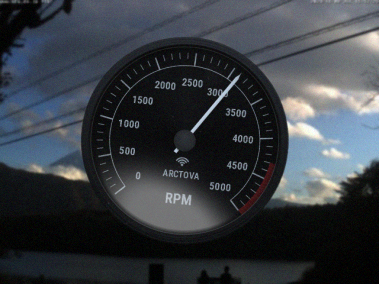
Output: 3100 rpm
